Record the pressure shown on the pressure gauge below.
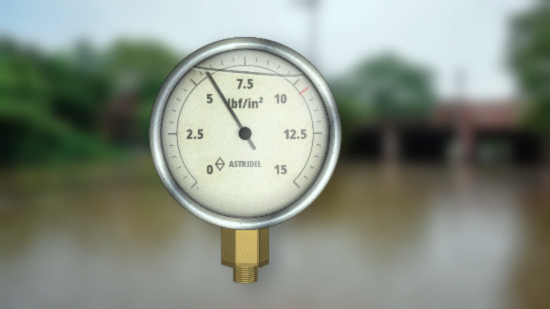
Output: 5.75 psi
